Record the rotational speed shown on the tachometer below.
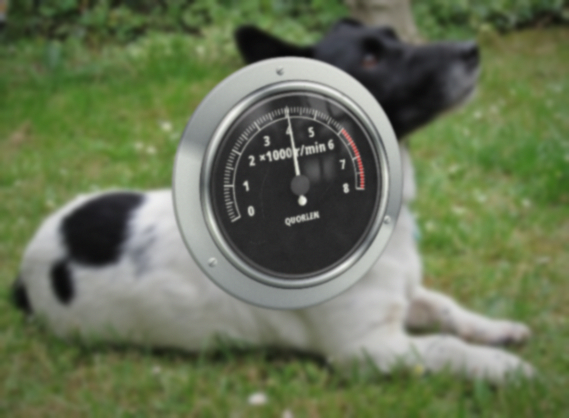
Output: 4000 rpm
